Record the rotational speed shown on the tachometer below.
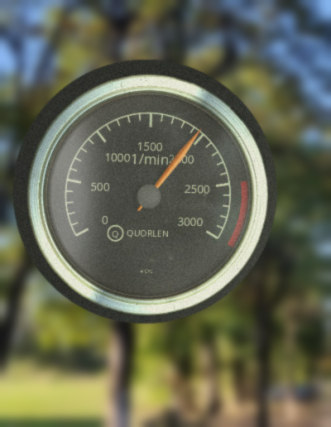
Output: 1950 rpm
